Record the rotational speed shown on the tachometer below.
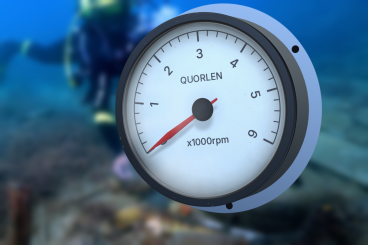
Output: 0 rpm
